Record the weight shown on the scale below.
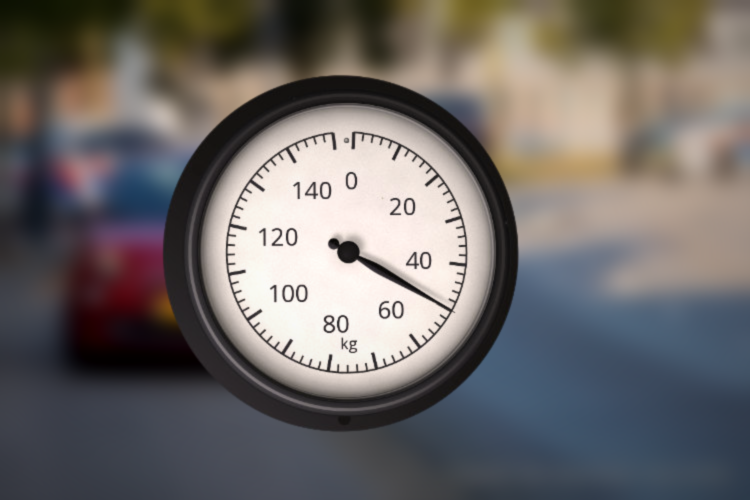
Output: 50 kg
